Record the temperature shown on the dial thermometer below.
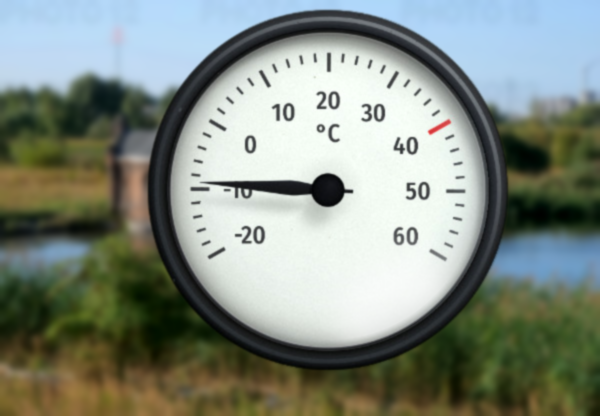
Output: -9 °C
